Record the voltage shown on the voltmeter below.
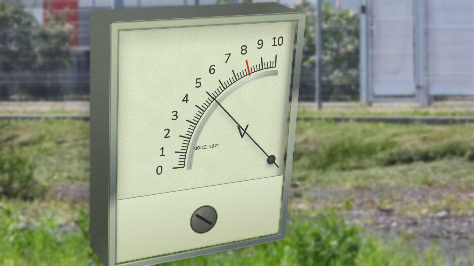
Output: 5 V
